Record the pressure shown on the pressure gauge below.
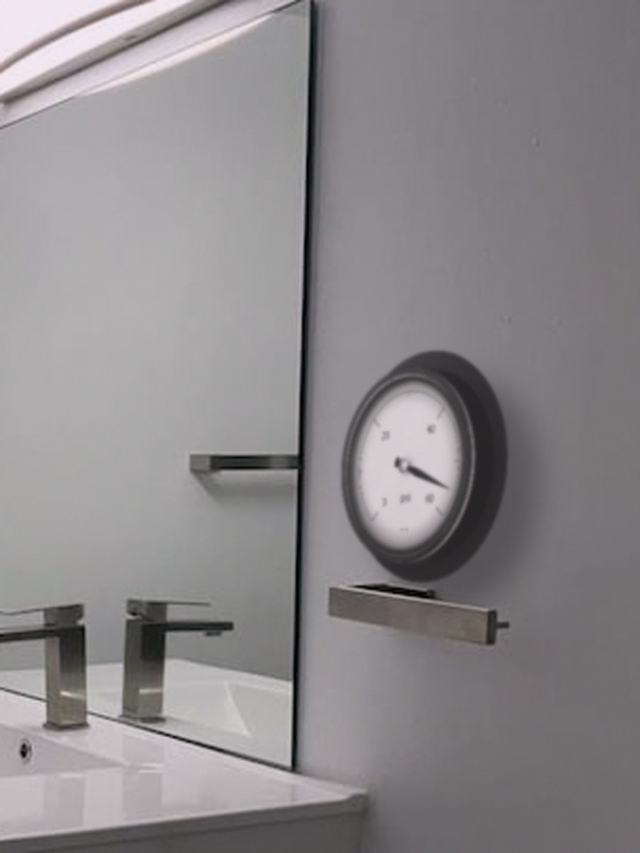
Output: 55 psi
